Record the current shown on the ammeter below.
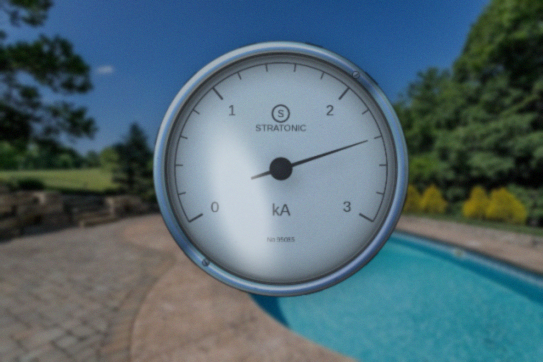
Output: 2.4 kA
